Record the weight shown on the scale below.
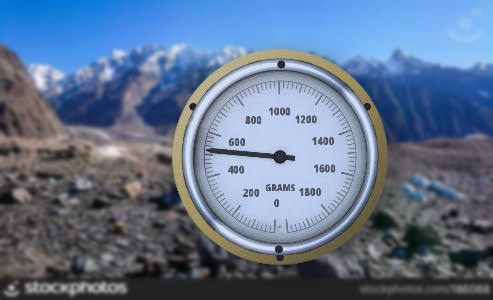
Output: 520 g
